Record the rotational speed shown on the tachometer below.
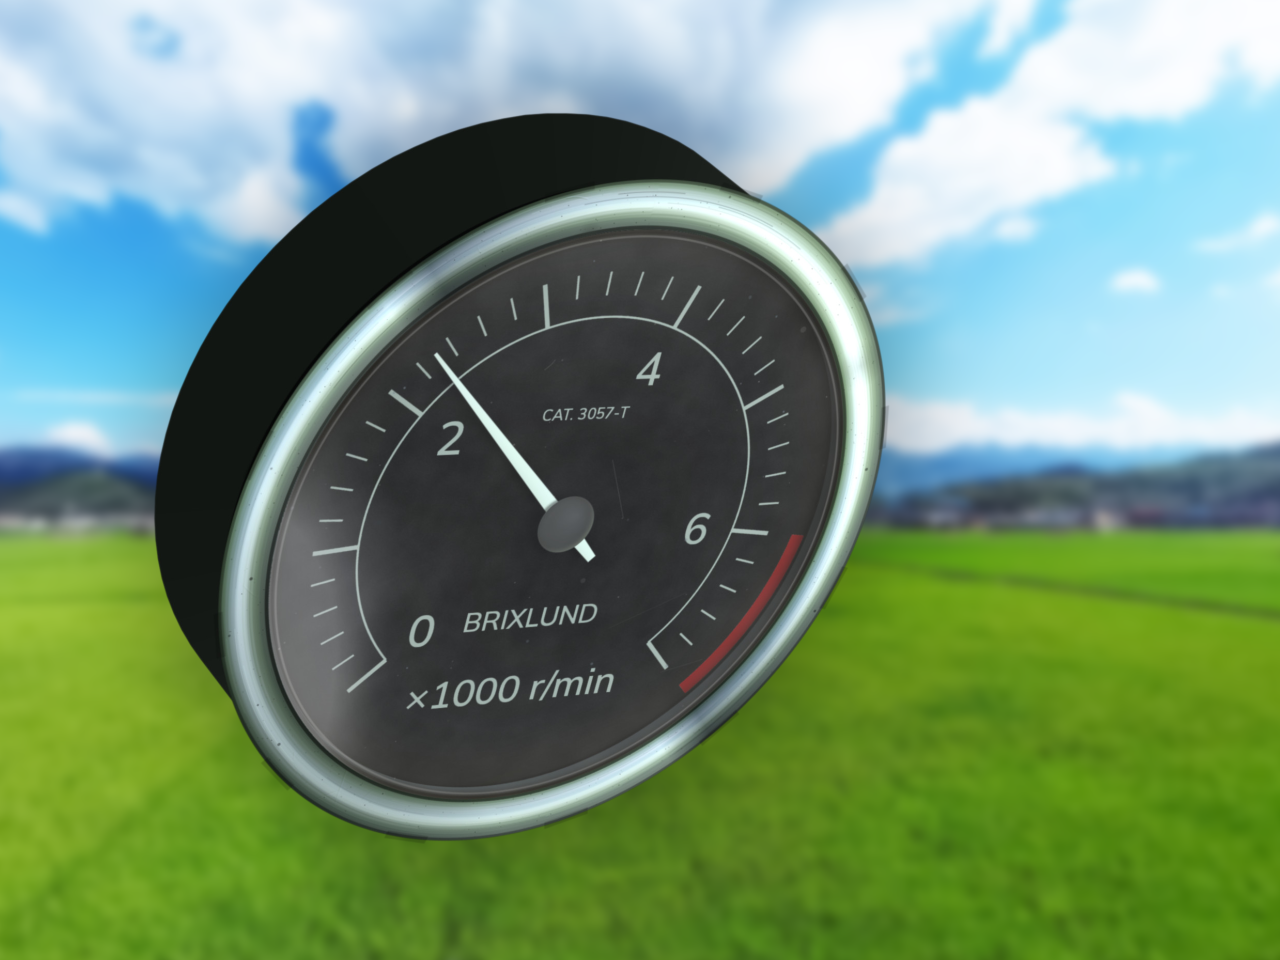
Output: 2300 rpm
